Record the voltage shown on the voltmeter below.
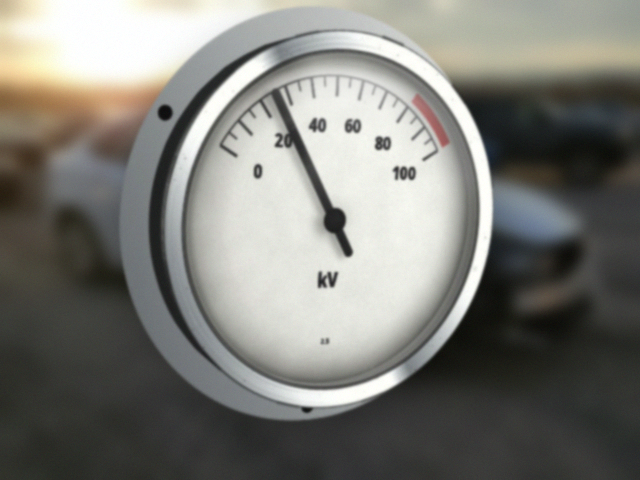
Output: 25 kV
